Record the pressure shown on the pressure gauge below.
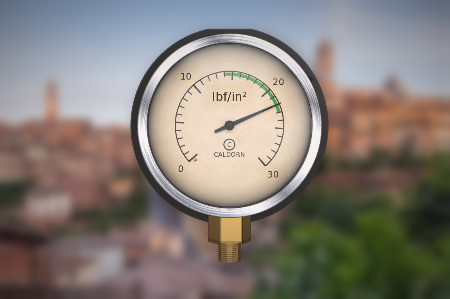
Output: 22 psi
